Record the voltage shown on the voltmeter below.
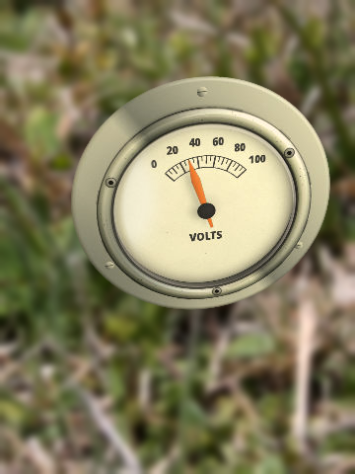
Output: 30 V
